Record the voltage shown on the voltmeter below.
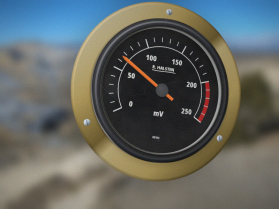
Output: 65 mV
